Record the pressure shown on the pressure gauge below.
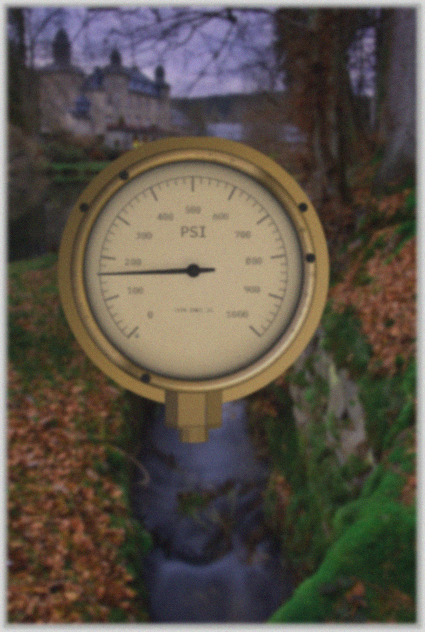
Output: 160 psi
